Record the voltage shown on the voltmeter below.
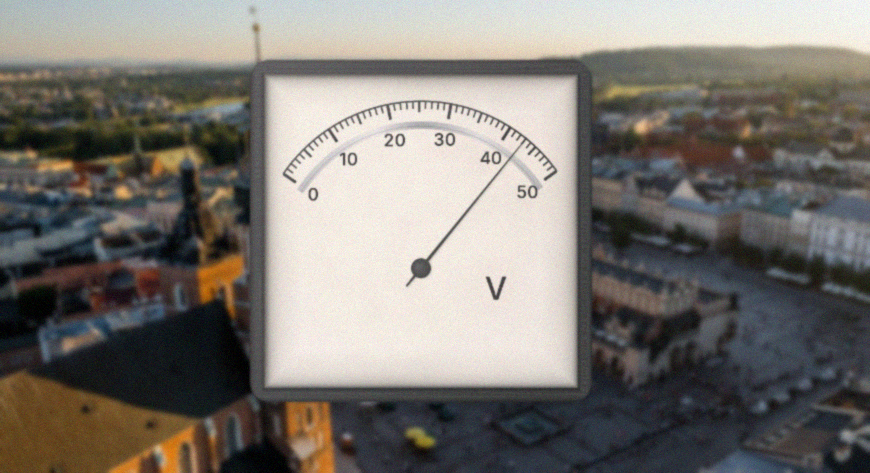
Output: 43 V
